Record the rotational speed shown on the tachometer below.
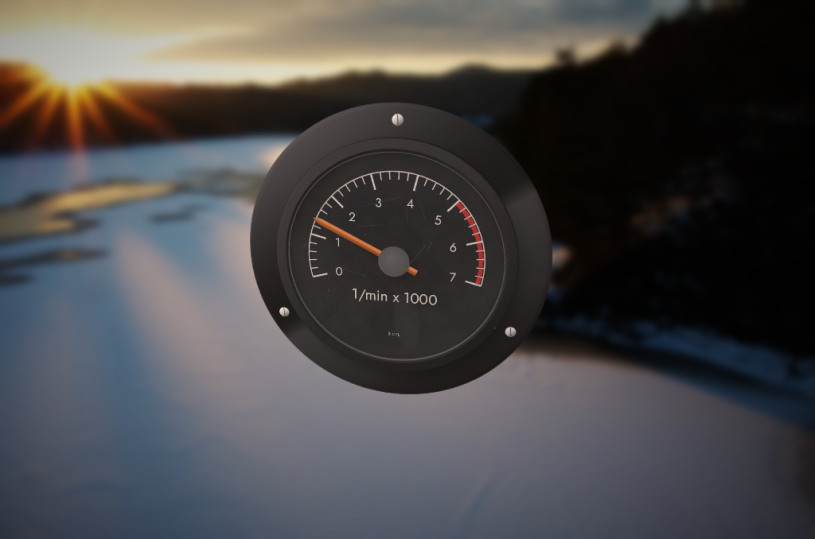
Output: 1400 rpm
